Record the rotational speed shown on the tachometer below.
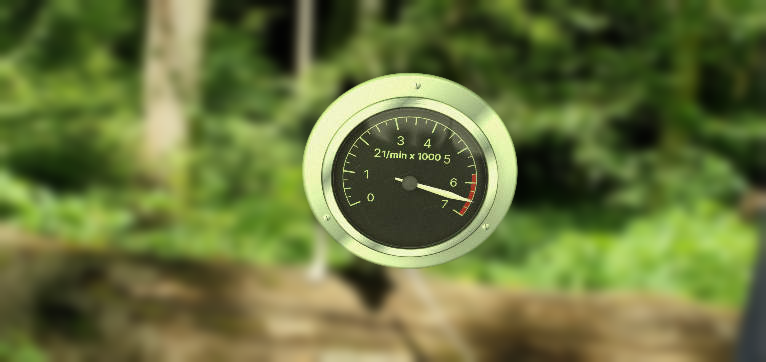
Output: 6500 rpm
